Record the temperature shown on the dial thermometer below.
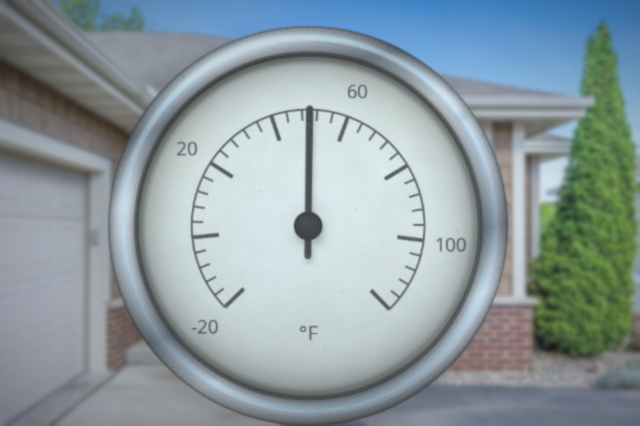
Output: 50 °F
